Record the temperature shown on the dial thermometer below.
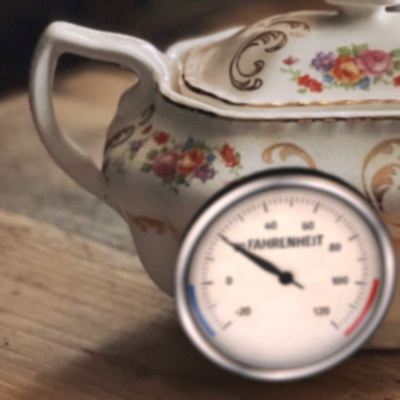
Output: 20 °F
